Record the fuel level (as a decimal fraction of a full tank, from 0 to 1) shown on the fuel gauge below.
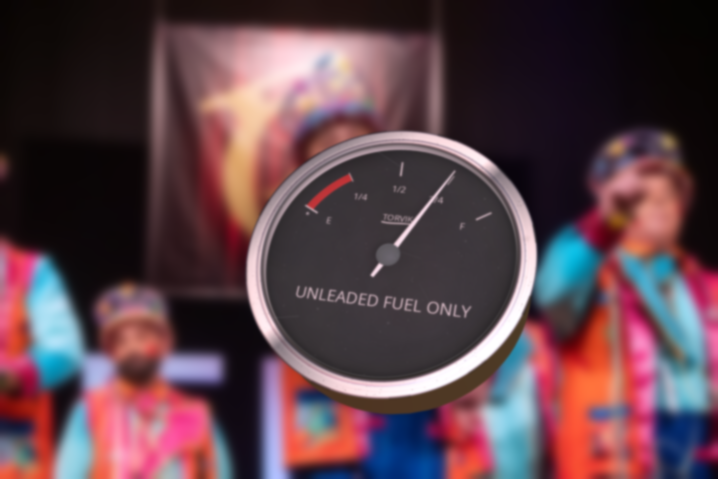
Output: 0.75
